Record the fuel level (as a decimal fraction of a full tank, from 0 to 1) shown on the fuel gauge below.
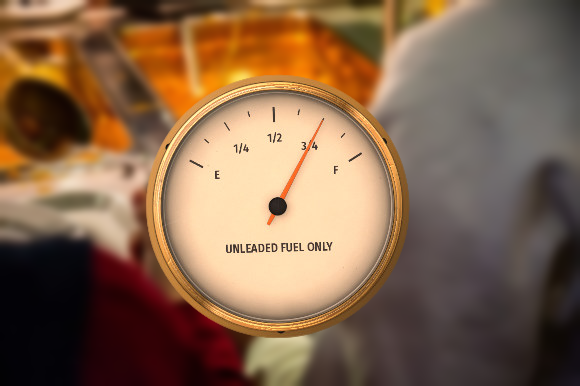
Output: 0.75
